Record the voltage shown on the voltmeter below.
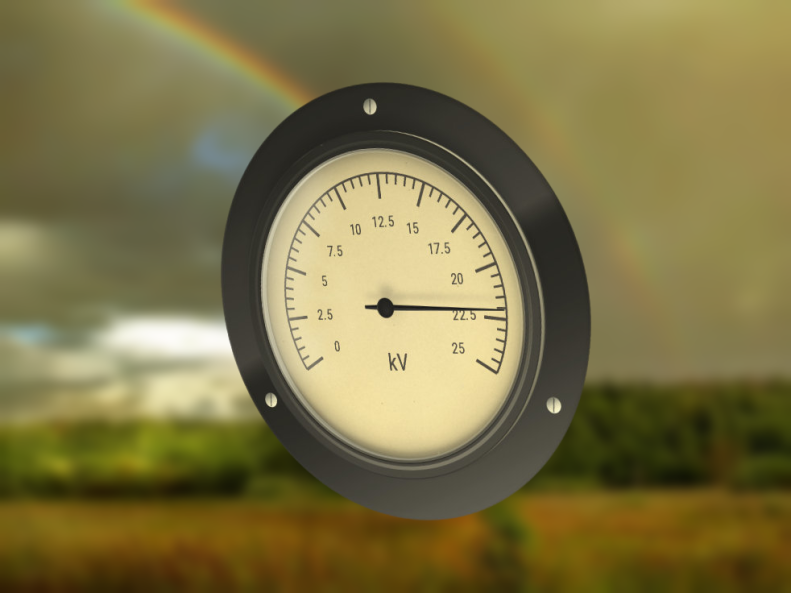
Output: 22 kV
